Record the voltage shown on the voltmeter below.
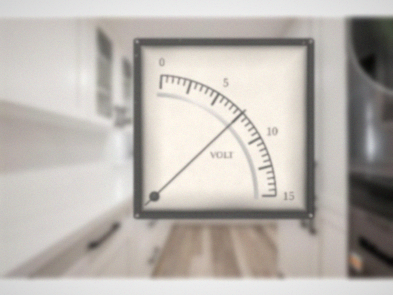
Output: 7.5 V
